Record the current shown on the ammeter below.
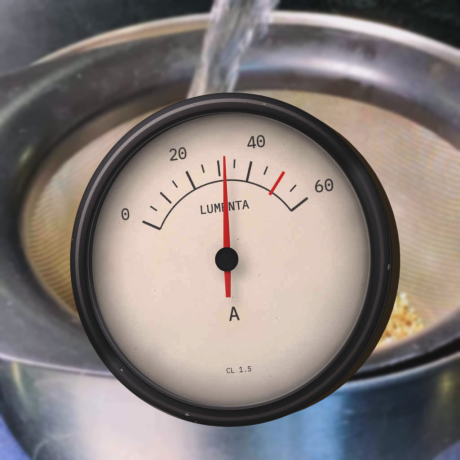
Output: 32.5 A
